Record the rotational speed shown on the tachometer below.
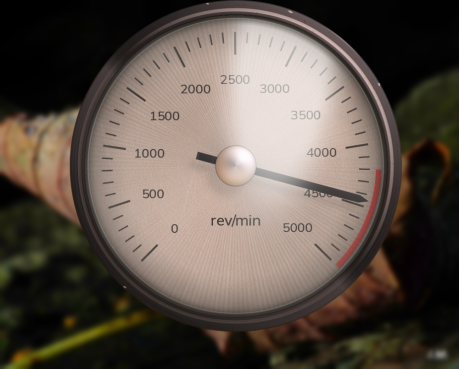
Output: 4450 rpm
